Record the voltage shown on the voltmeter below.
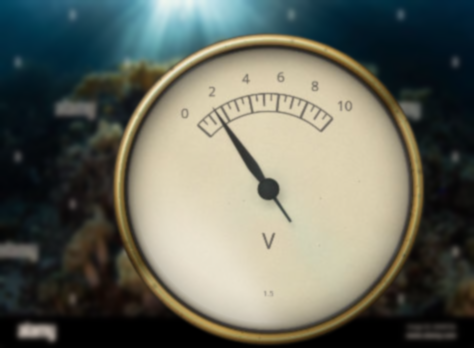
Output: 1.5 V
